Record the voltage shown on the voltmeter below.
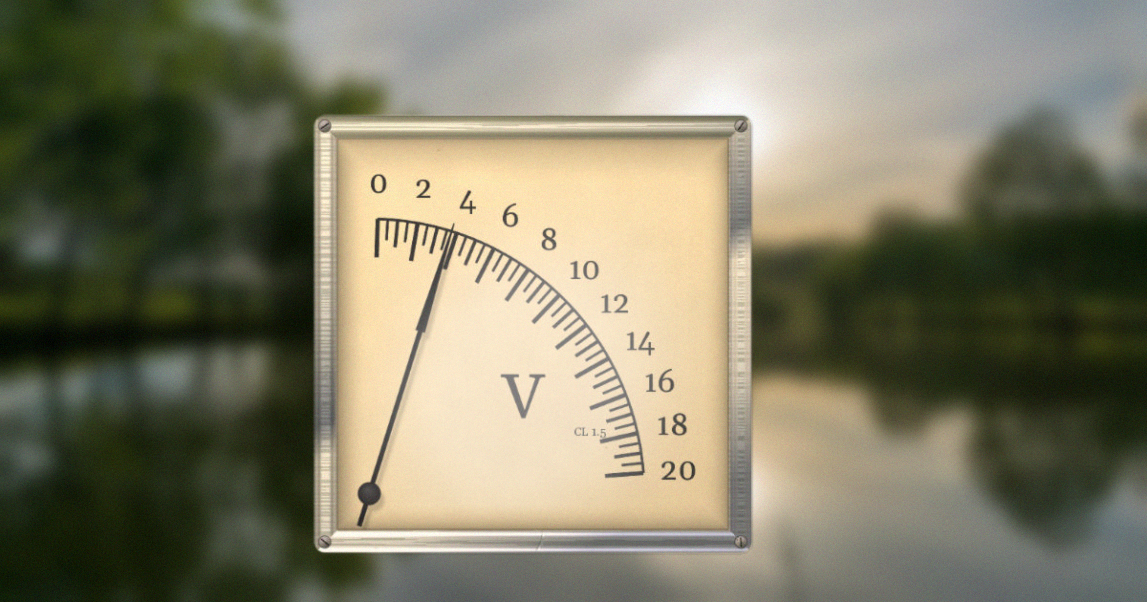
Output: 3.75 V
